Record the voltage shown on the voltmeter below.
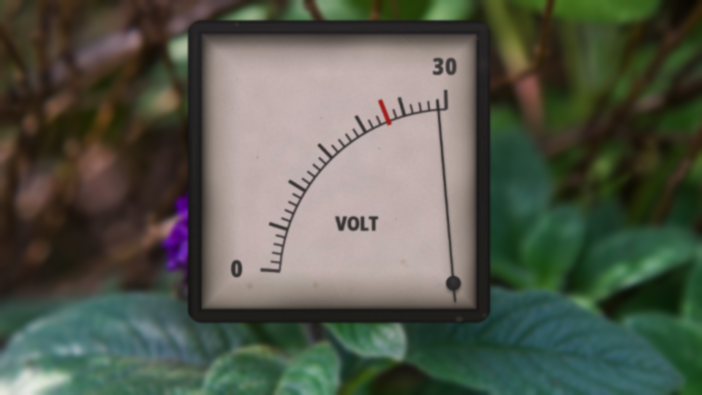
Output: 29 V
